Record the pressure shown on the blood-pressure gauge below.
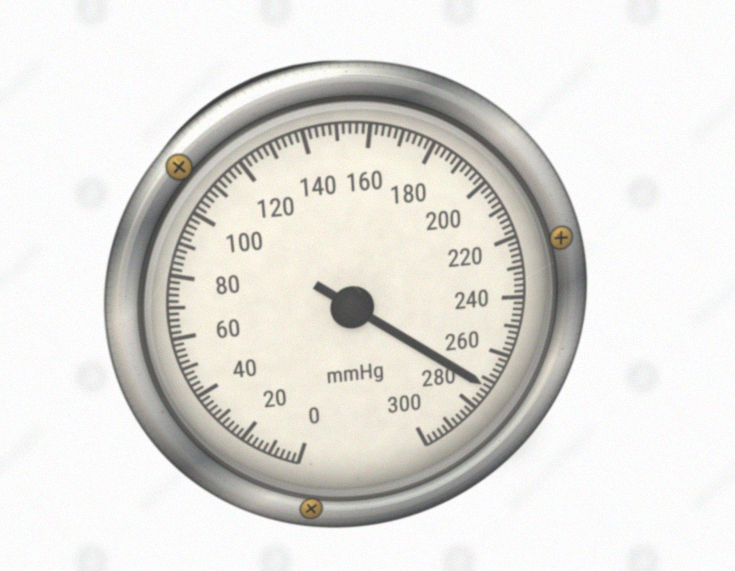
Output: 272 mmHg
